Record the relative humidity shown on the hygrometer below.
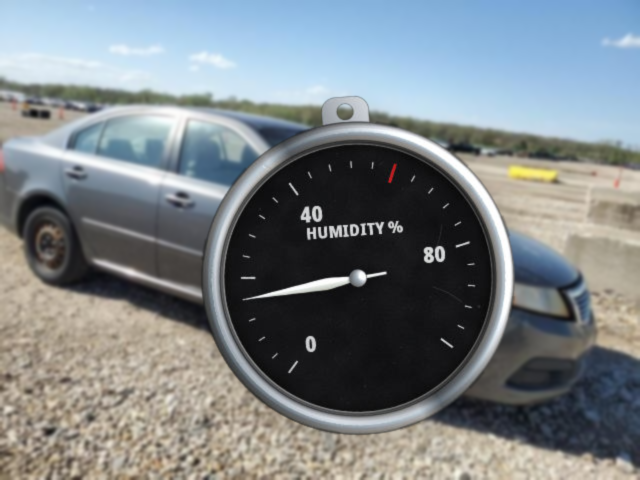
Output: 16 %
